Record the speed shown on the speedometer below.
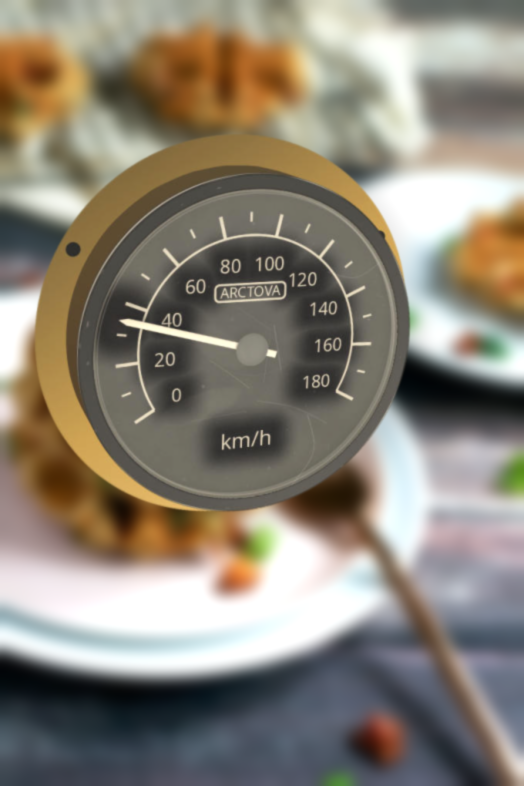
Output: 35 km/h
